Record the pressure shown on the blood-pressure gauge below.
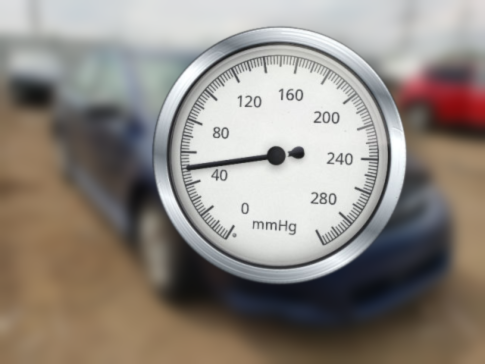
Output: 50 mmHg
